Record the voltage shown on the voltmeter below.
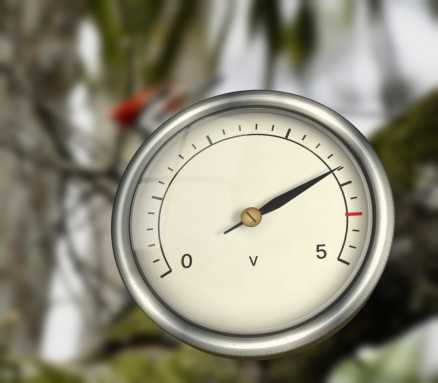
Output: 3.8 V
